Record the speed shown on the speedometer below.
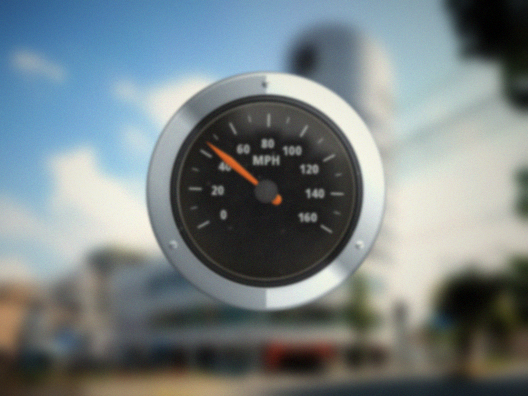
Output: 45 mph
